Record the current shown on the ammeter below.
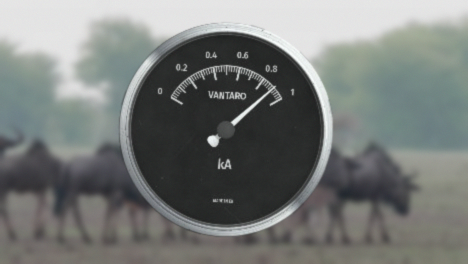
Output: 0.9 kA
